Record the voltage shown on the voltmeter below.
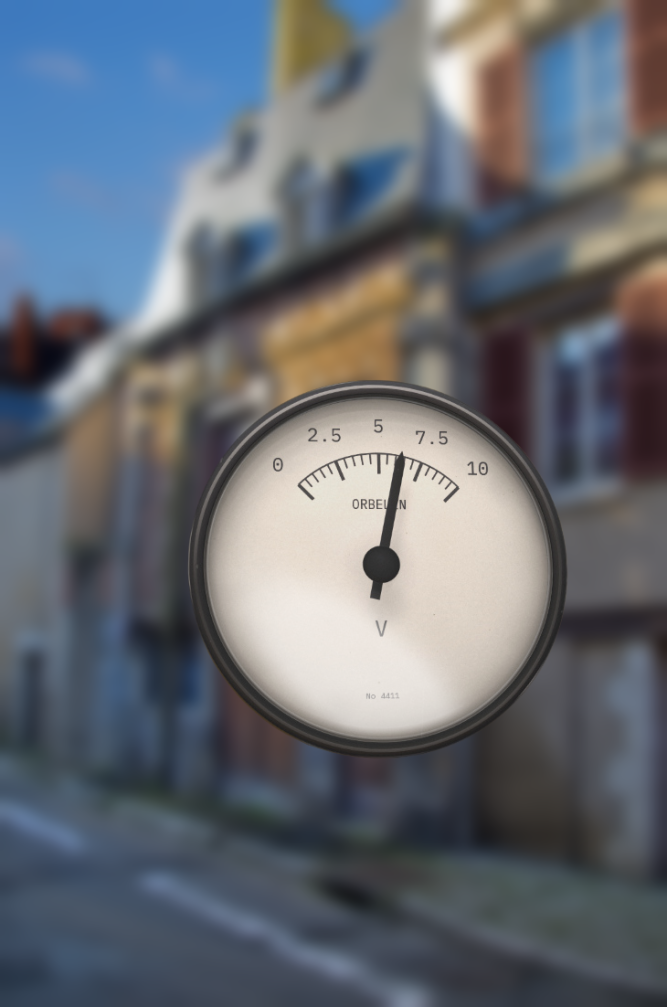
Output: 6.25 V
